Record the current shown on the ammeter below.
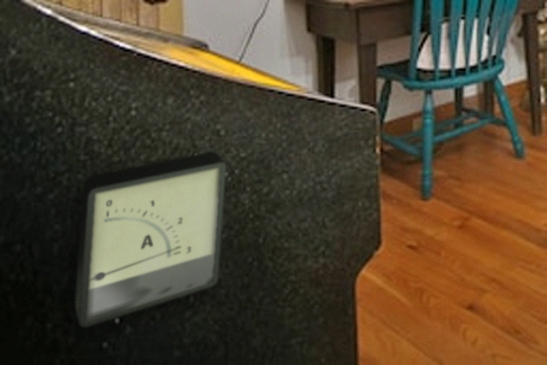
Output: 2.8 A
